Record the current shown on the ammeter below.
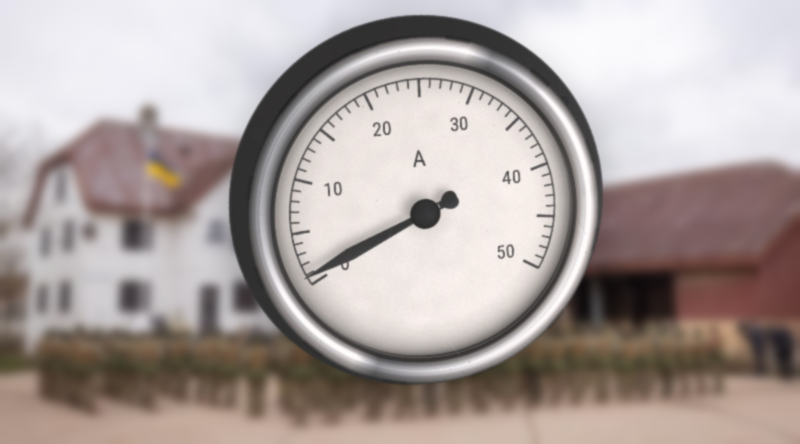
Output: 1 A
